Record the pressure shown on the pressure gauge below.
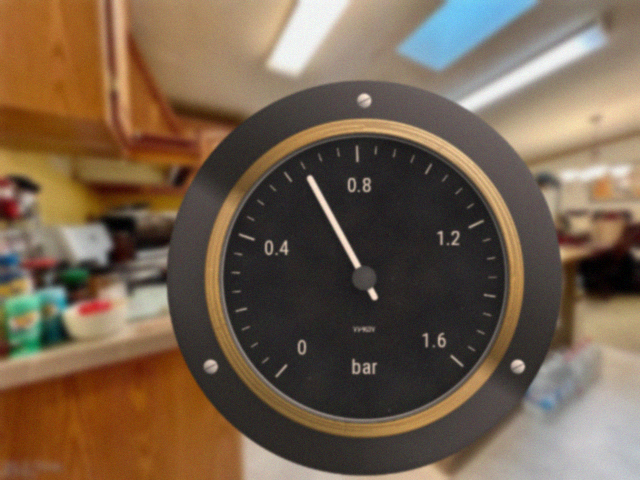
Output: 0.65 bar
